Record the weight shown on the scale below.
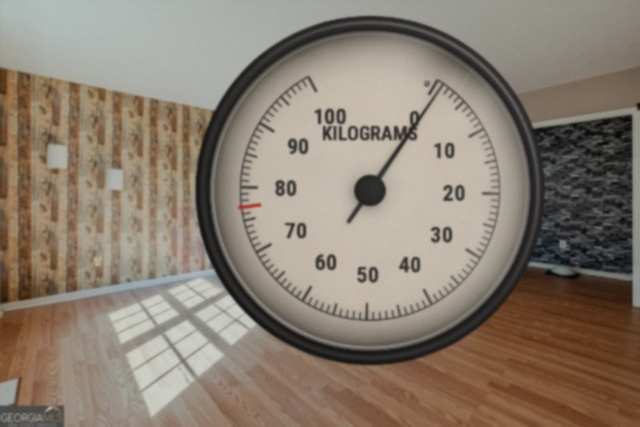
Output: 1 kg
